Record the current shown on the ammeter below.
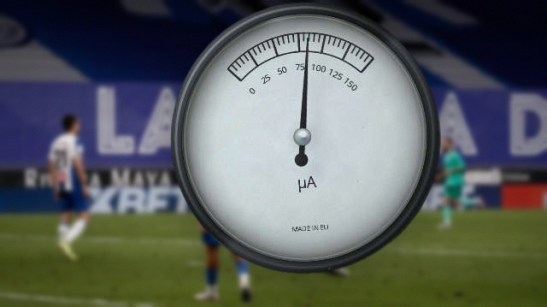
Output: 85 µA
